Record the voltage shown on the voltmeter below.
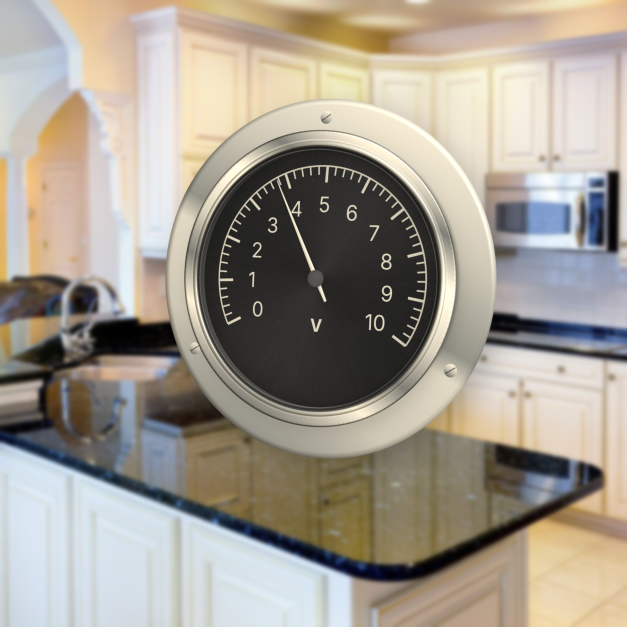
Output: 3.8 V
